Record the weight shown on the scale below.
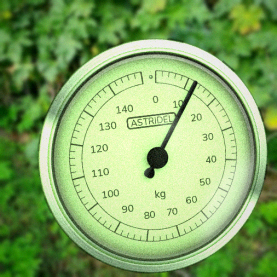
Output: 12 kg
